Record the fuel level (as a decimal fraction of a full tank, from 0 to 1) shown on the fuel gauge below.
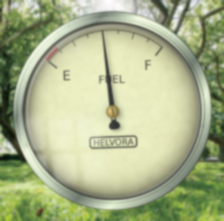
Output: 0.5
